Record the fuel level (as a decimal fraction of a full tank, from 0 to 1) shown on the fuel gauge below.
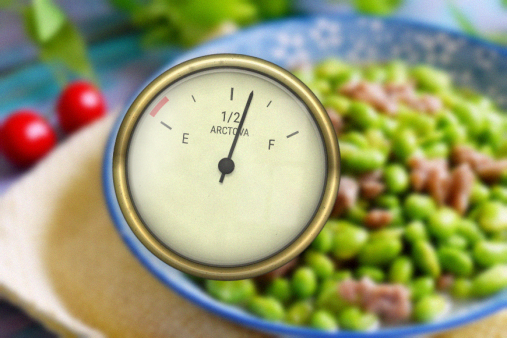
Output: 0.625
